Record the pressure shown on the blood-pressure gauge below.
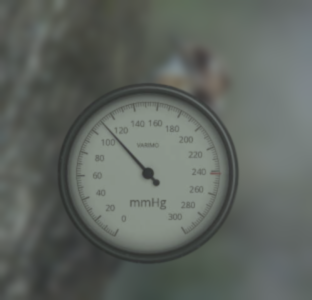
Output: 110 mmHg
